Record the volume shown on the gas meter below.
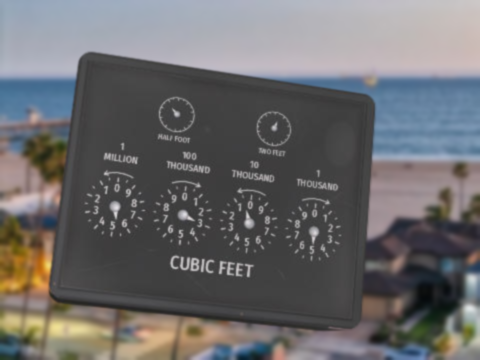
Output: 530500 ft³
